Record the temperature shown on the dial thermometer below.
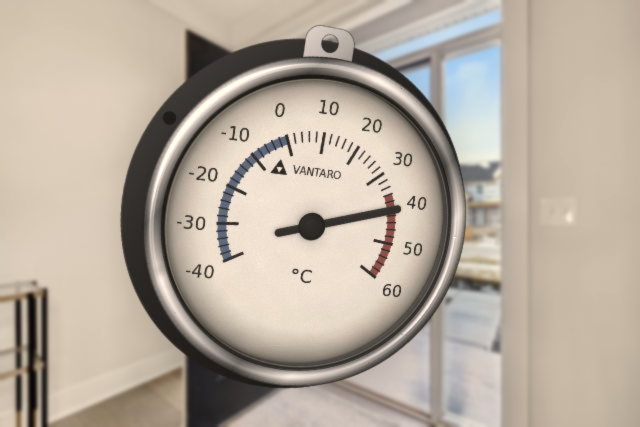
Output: 40 °C
